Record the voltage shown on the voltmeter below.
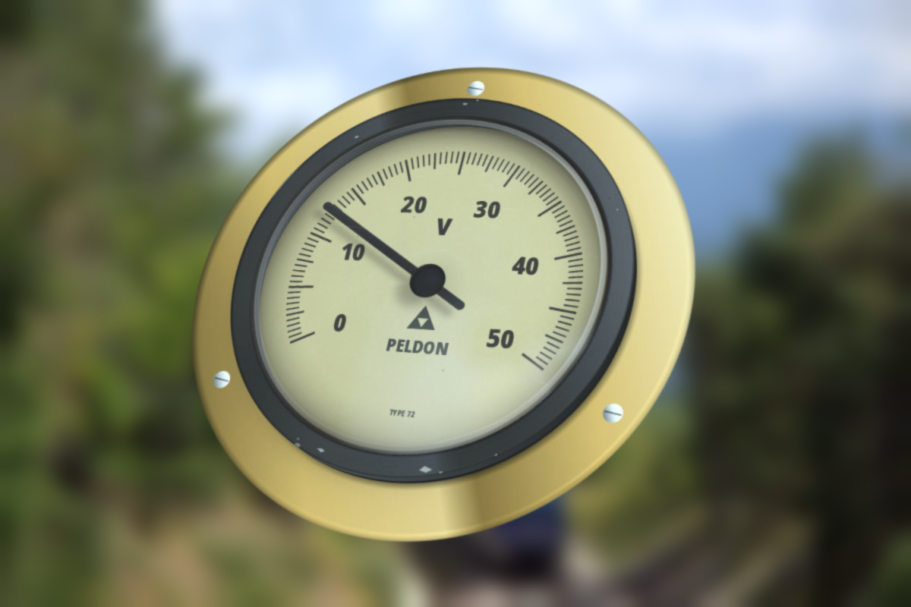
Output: 12.5 V
